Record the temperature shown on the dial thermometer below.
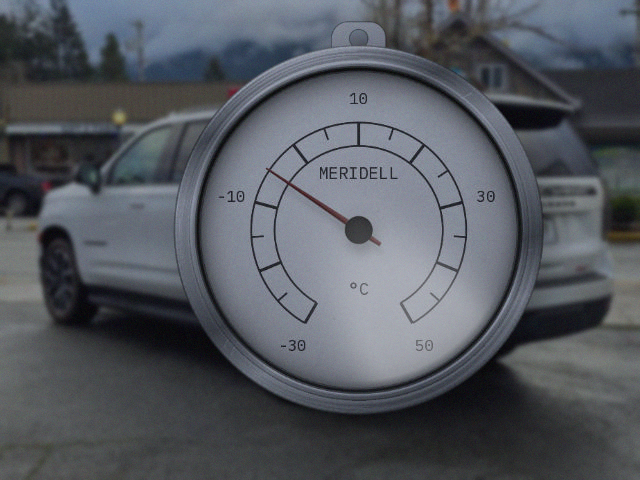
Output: -5 °C
